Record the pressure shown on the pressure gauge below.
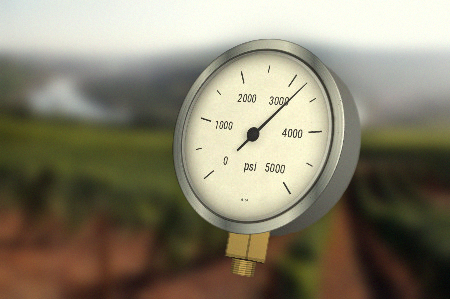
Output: 3250 psi
